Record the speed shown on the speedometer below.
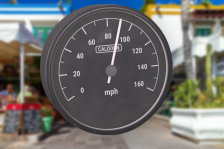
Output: 90 mph
